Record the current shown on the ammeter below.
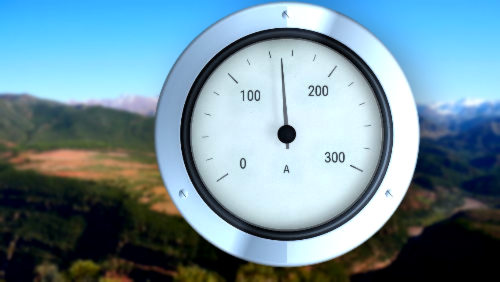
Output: 150 A
